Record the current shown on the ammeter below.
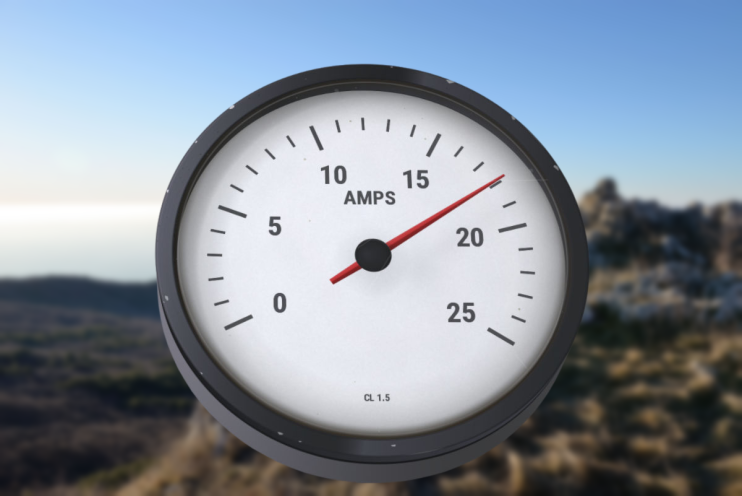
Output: 18 A
